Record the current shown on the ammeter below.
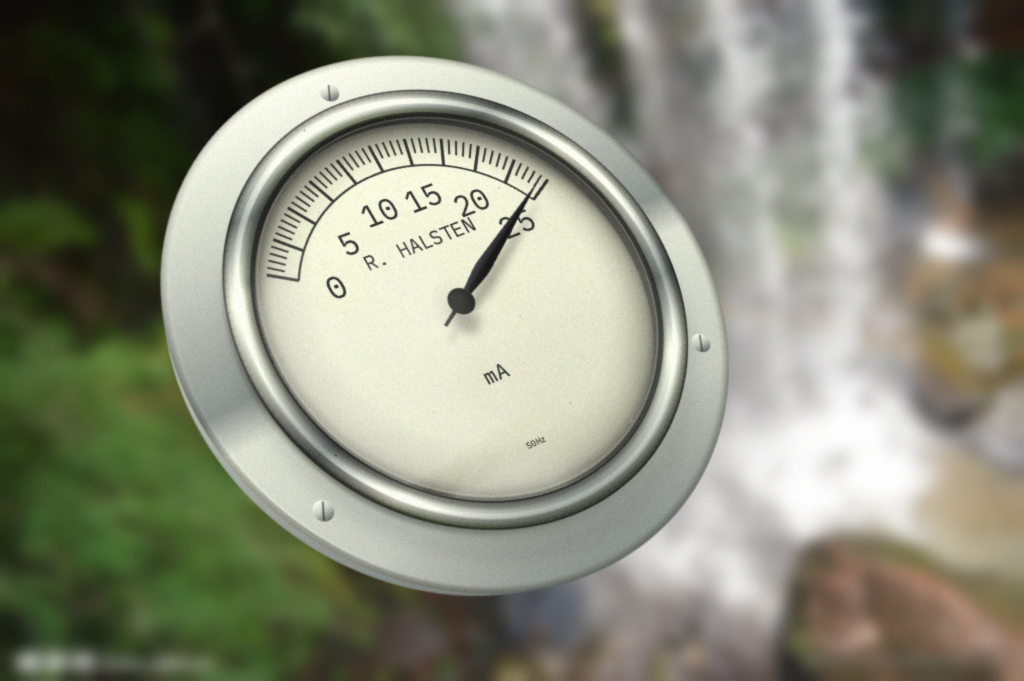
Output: 24.5 mA
